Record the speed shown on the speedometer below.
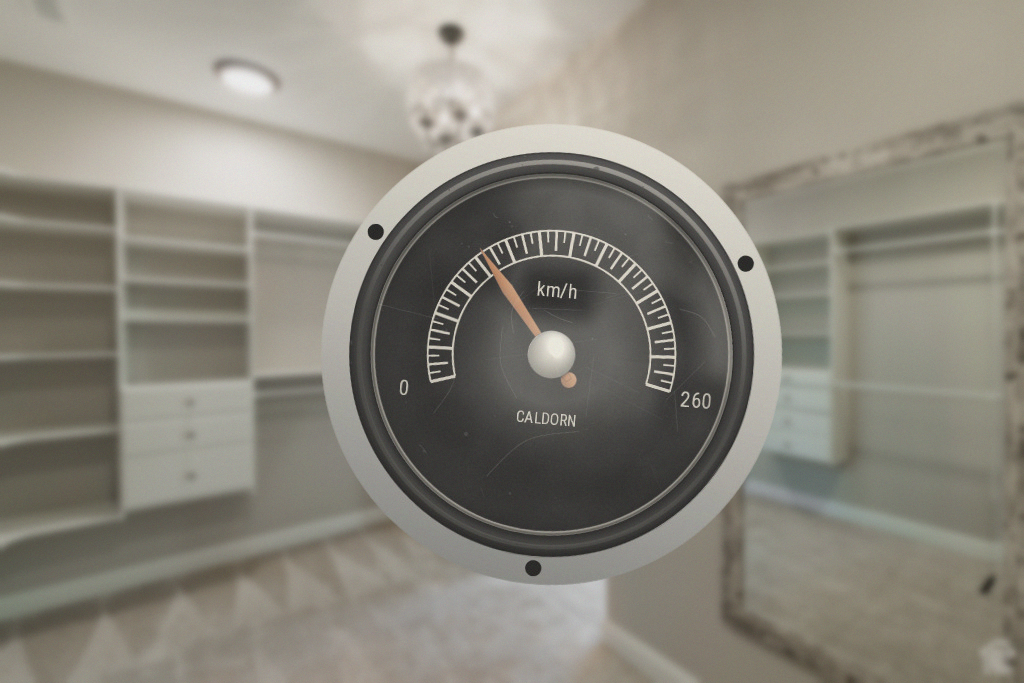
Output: 85 km/h
